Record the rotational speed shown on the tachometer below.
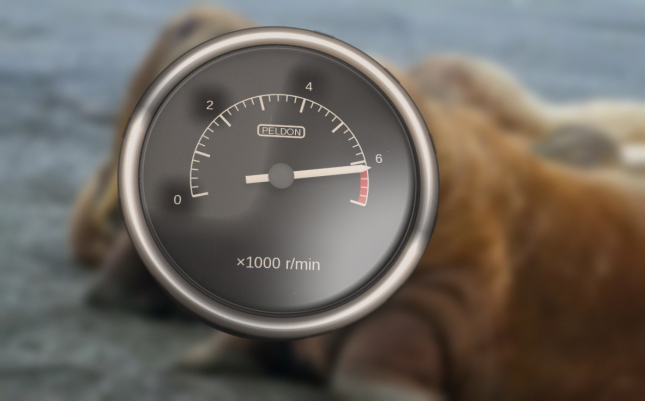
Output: 6200 rpm
